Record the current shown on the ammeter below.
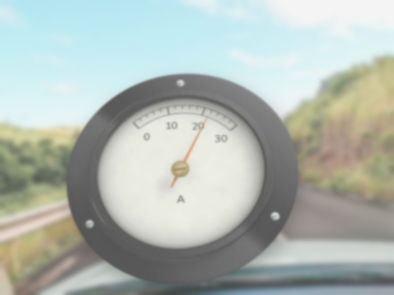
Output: 22 A
